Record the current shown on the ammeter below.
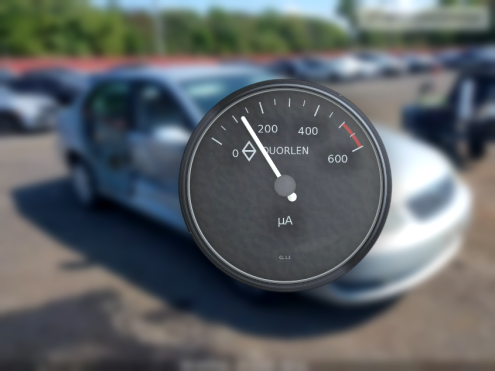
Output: 125 µA
